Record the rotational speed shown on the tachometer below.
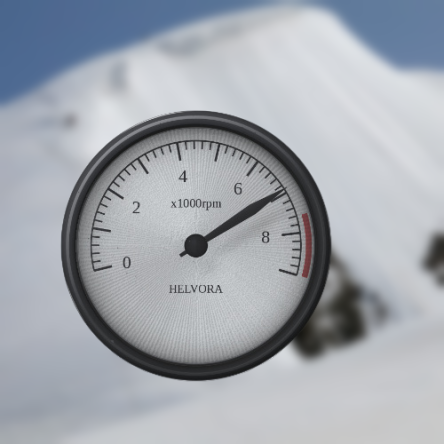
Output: 6900 rpm
